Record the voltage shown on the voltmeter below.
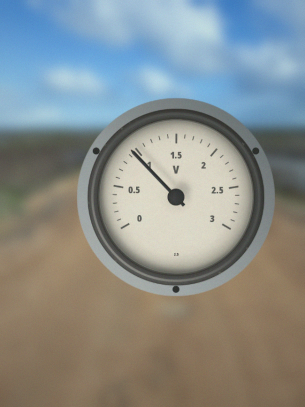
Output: 0.95 V
